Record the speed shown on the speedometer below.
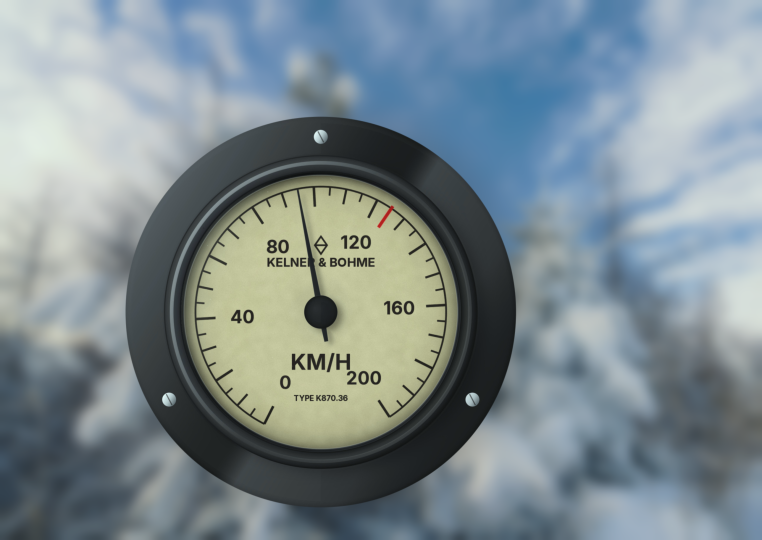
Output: 95 km/h
